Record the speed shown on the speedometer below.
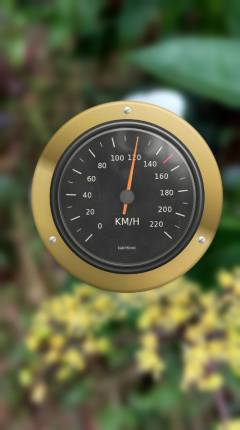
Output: 120 km/h
